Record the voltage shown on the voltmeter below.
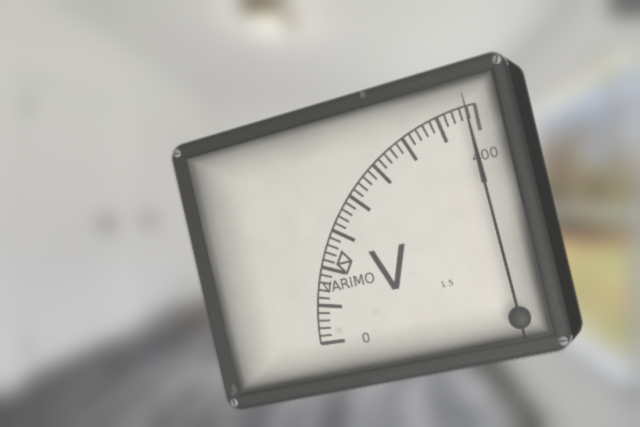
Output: 390 V
